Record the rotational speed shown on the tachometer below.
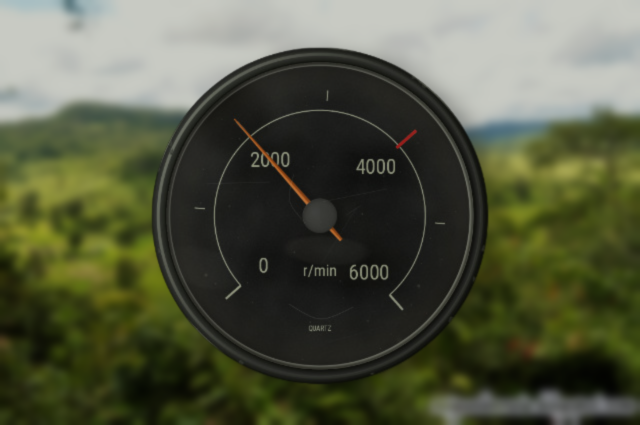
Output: 2000 rpm
